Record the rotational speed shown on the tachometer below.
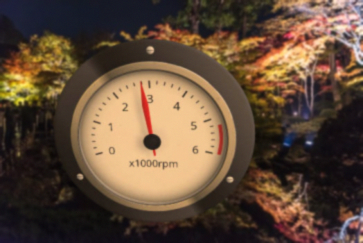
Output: 2800 rpm
